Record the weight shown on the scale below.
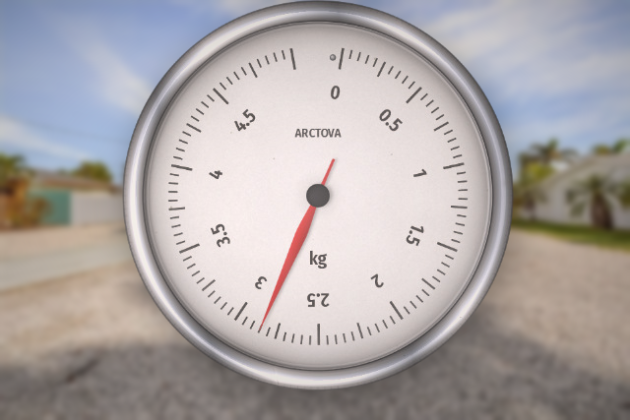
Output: 2.85 kg
